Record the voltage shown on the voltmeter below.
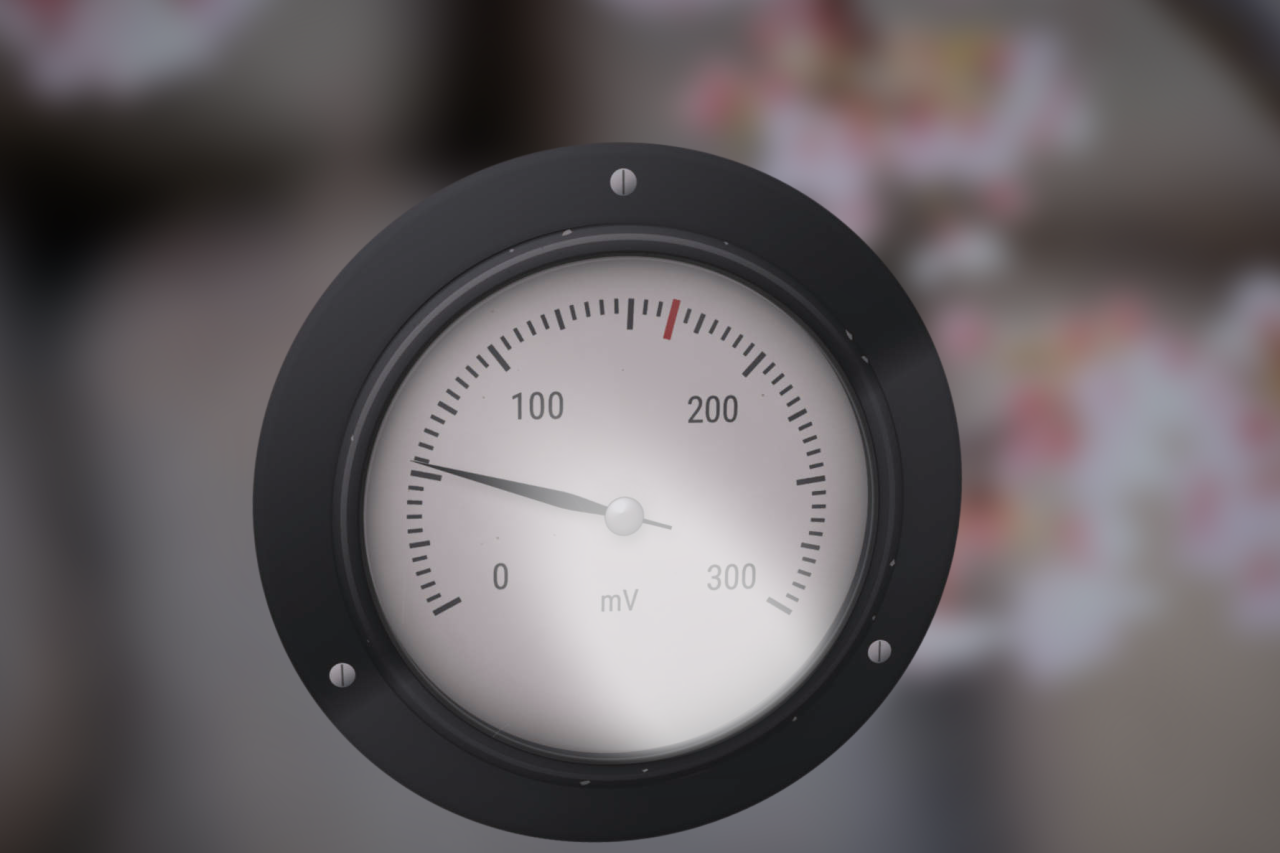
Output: 55 mV
